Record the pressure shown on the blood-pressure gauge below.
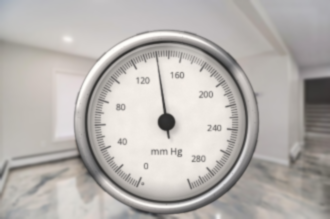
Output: 140 mmHg
